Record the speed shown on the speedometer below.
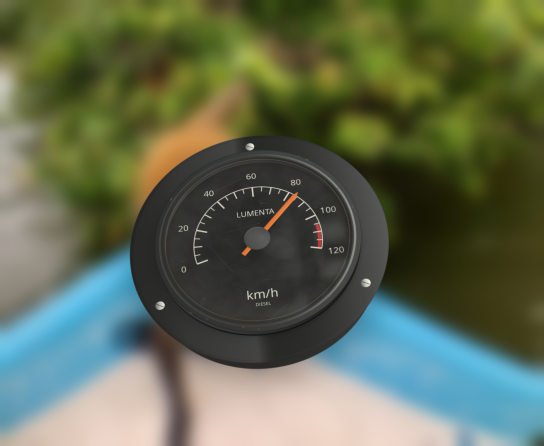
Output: 85 km/h
